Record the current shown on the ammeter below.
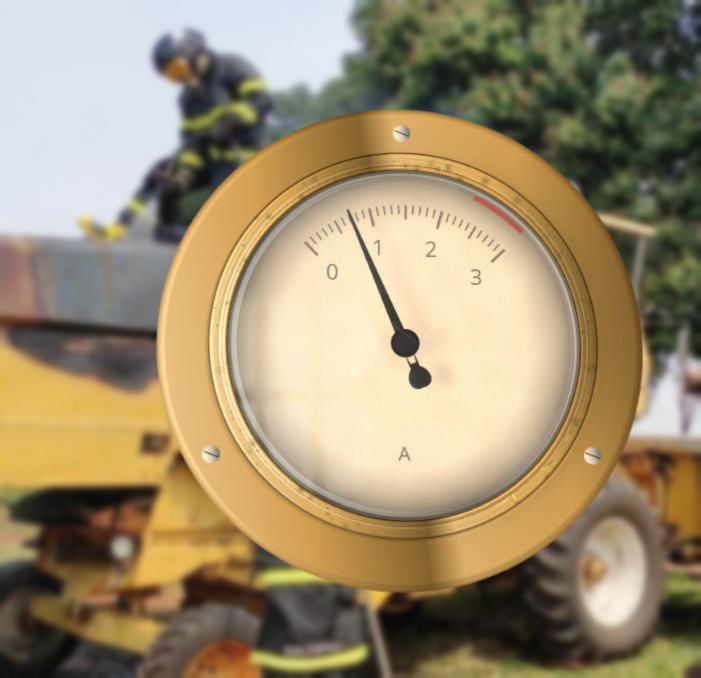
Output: 0.7 A
